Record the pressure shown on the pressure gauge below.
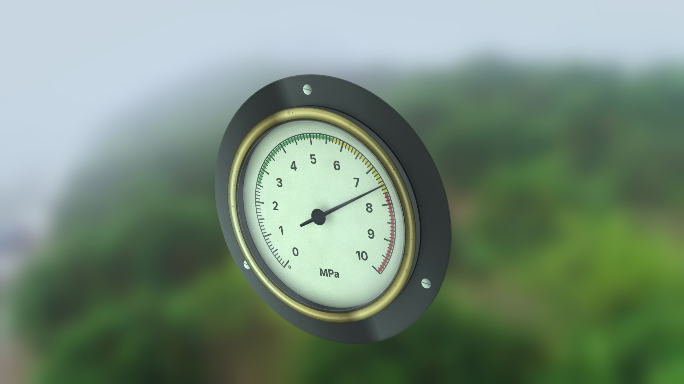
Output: 7.5 MPa
